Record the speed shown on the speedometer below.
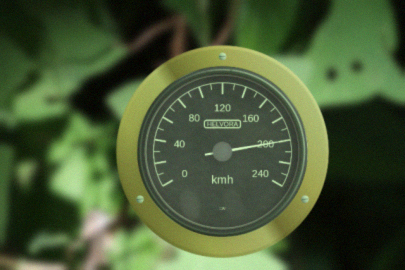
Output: 200 km/h
